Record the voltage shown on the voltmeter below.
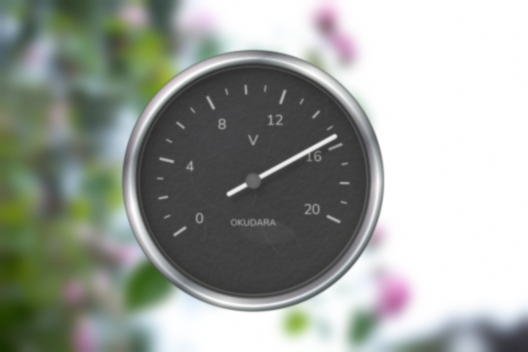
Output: 15.5 V
